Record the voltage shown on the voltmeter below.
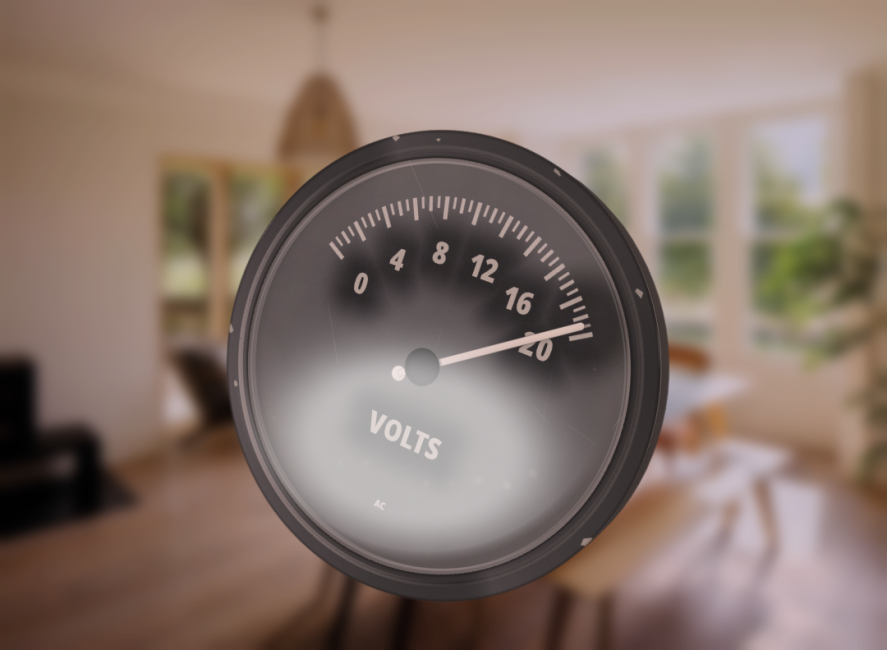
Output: 19.5 V
